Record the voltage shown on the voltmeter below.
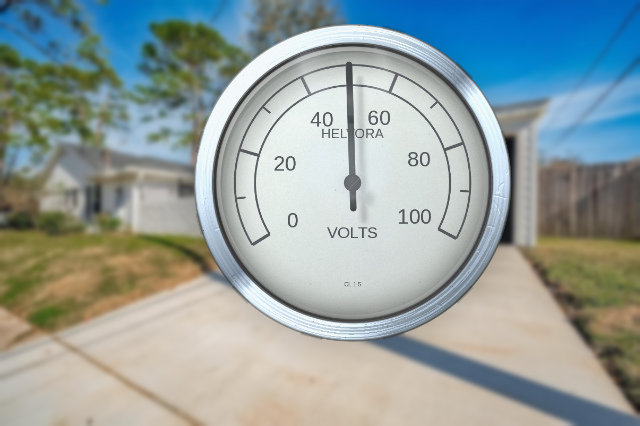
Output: 50 V
